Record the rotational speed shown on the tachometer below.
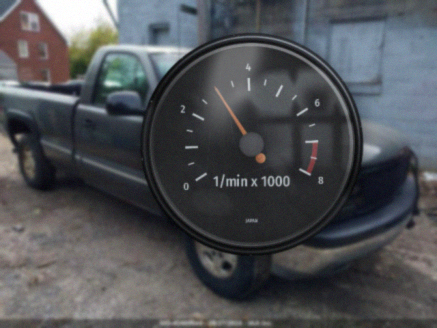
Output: 3000 rpm
